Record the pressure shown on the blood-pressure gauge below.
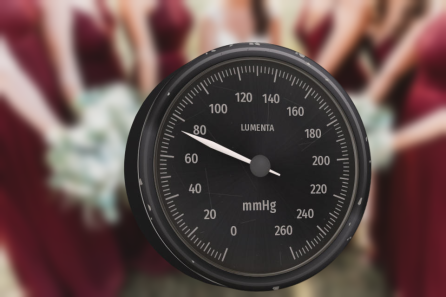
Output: 74 mmHg
